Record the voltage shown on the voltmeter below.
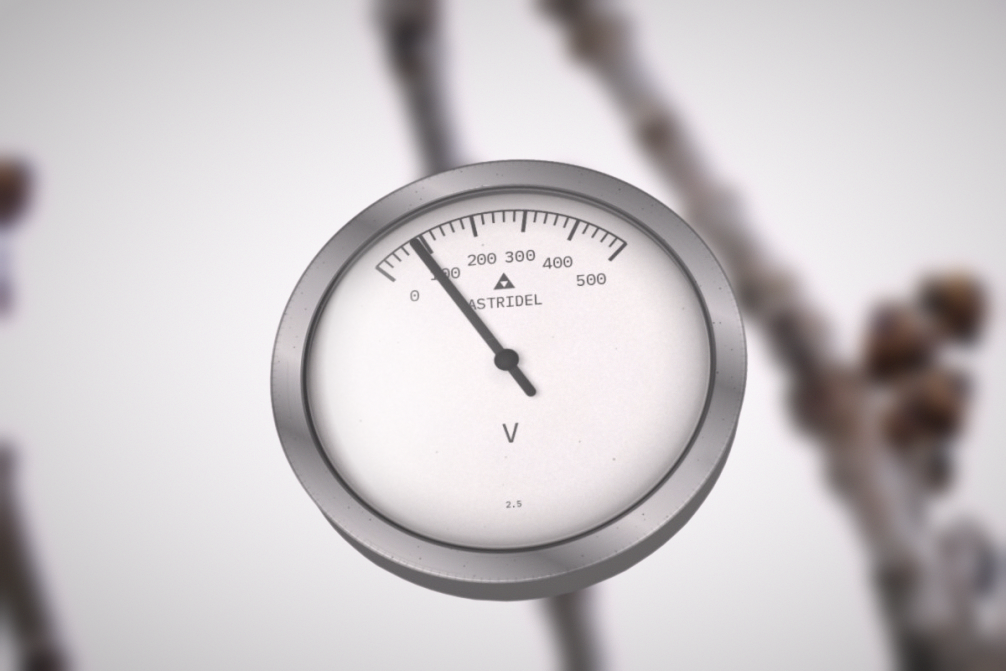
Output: 80 V
